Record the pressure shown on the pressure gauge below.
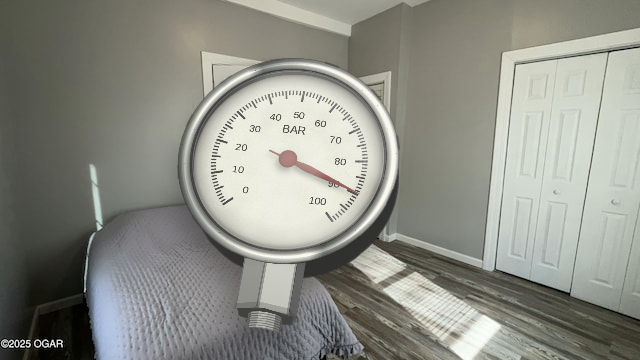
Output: 90 bar
